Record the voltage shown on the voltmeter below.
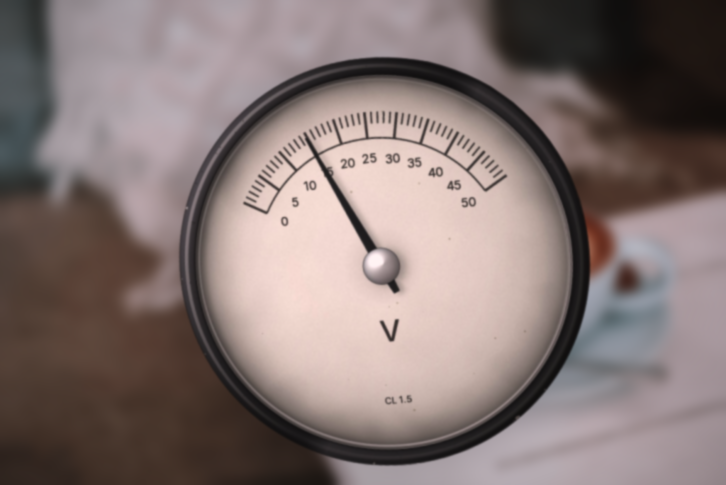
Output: 15 V
